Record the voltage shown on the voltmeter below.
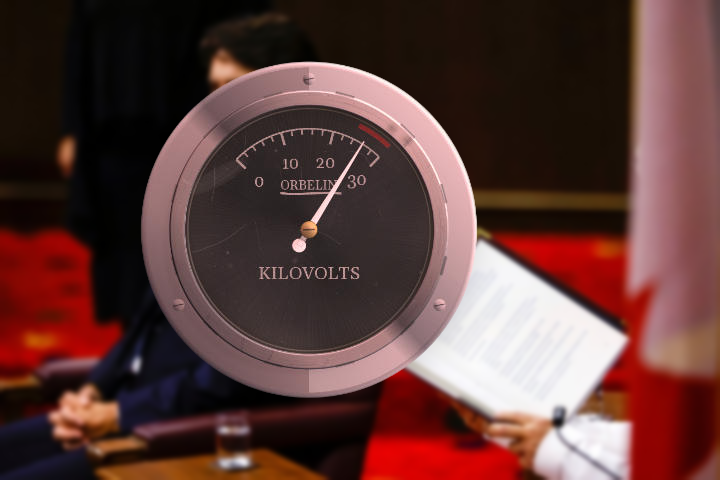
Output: 26 kV
